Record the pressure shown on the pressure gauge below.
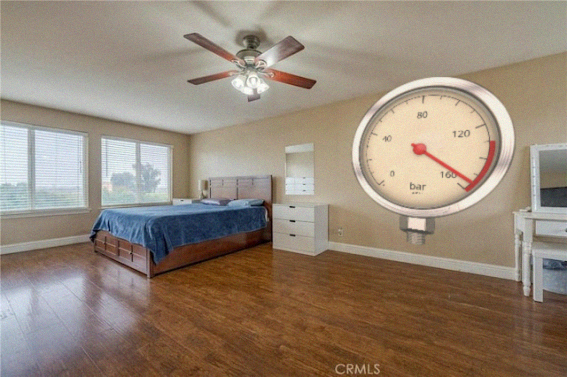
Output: 155 bar
